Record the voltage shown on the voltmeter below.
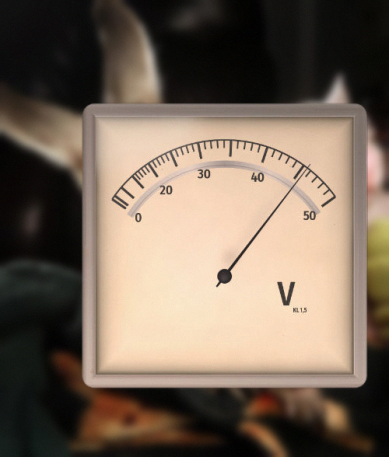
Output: 45.5 V
